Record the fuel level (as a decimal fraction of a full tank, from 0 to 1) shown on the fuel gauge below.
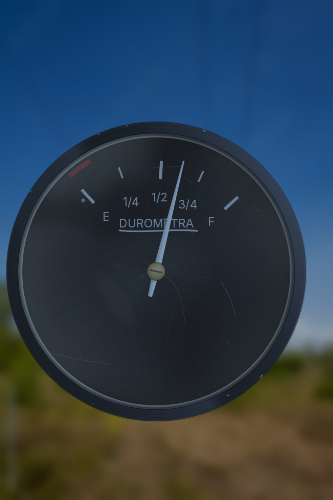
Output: 0.625
